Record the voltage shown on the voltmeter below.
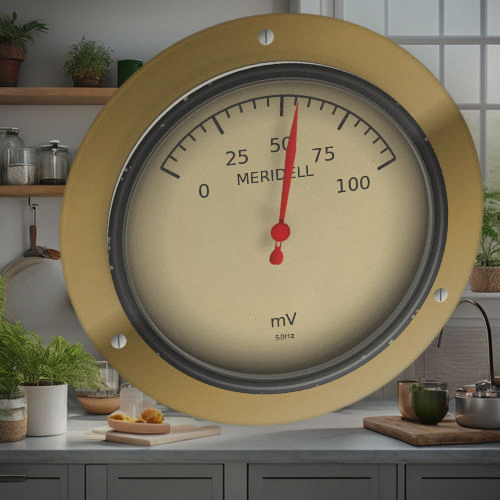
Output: 55 mV
